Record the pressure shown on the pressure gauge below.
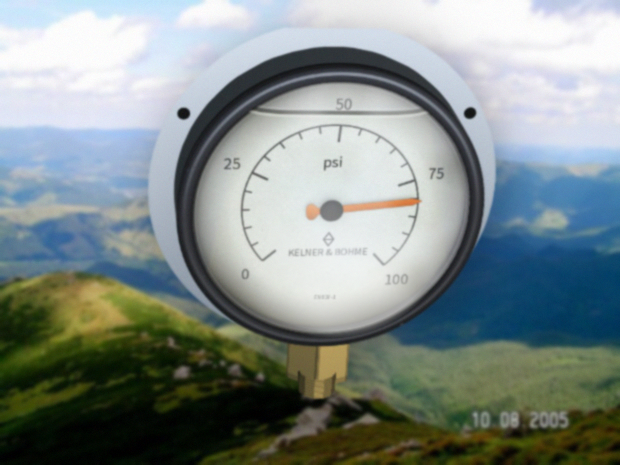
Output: 80 psi
